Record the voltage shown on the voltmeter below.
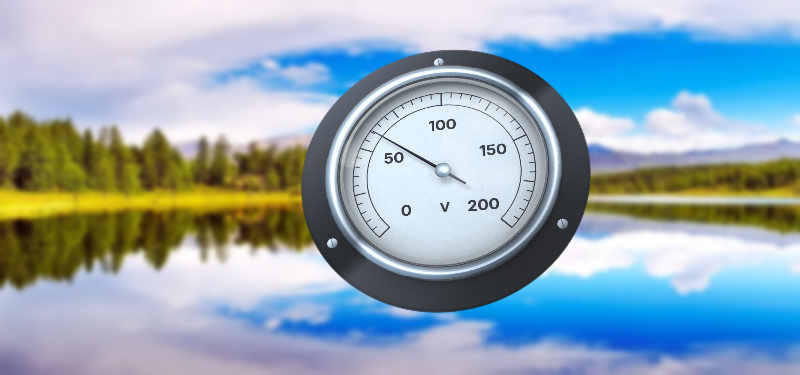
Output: 60 V
